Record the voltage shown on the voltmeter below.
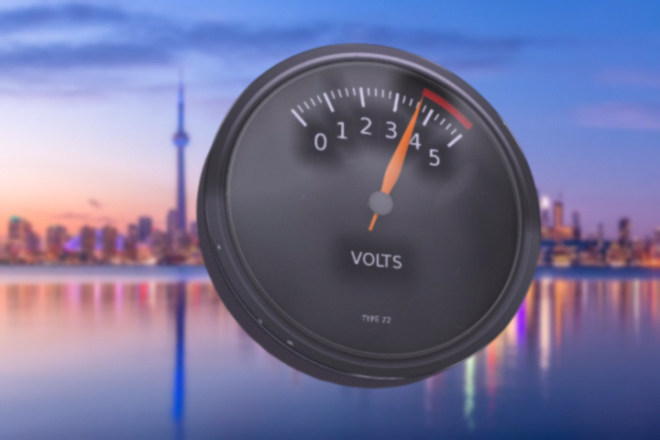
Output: 3.6 V
